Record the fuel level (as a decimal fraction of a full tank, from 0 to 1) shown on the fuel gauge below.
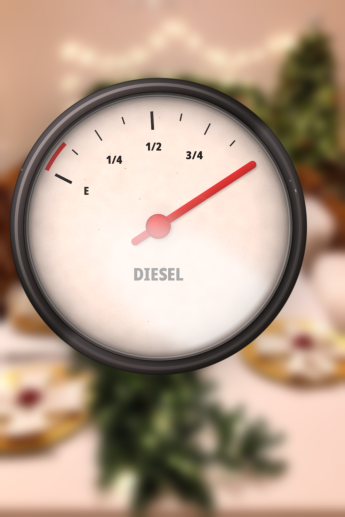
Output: 1
